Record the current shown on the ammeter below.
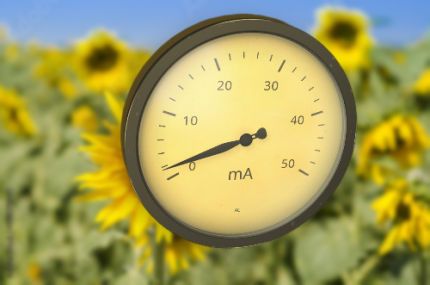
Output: 2 mA
